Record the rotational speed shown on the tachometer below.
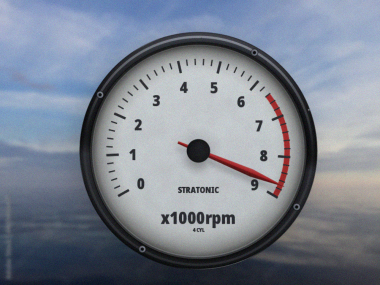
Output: 8700 rpm
